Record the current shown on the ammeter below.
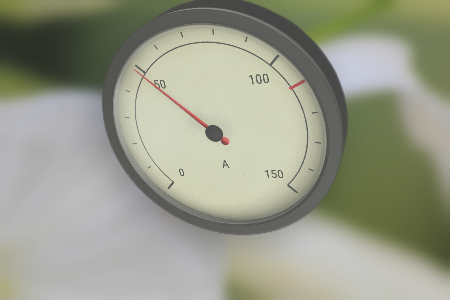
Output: 50 A
